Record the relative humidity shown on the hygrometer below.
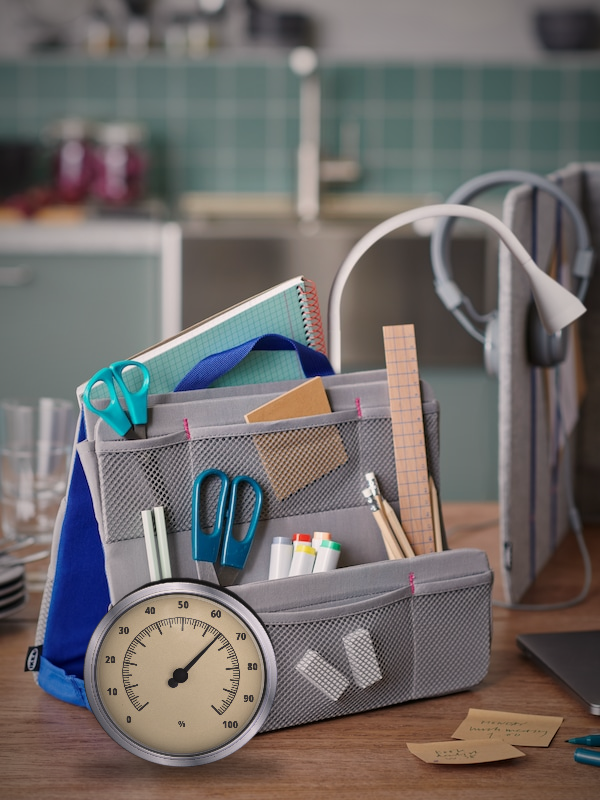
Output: 65 %
